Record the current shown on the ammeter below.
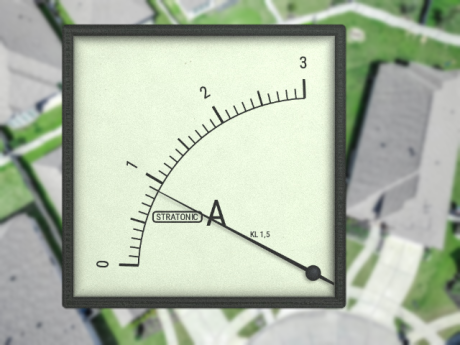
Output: 0.9 A
